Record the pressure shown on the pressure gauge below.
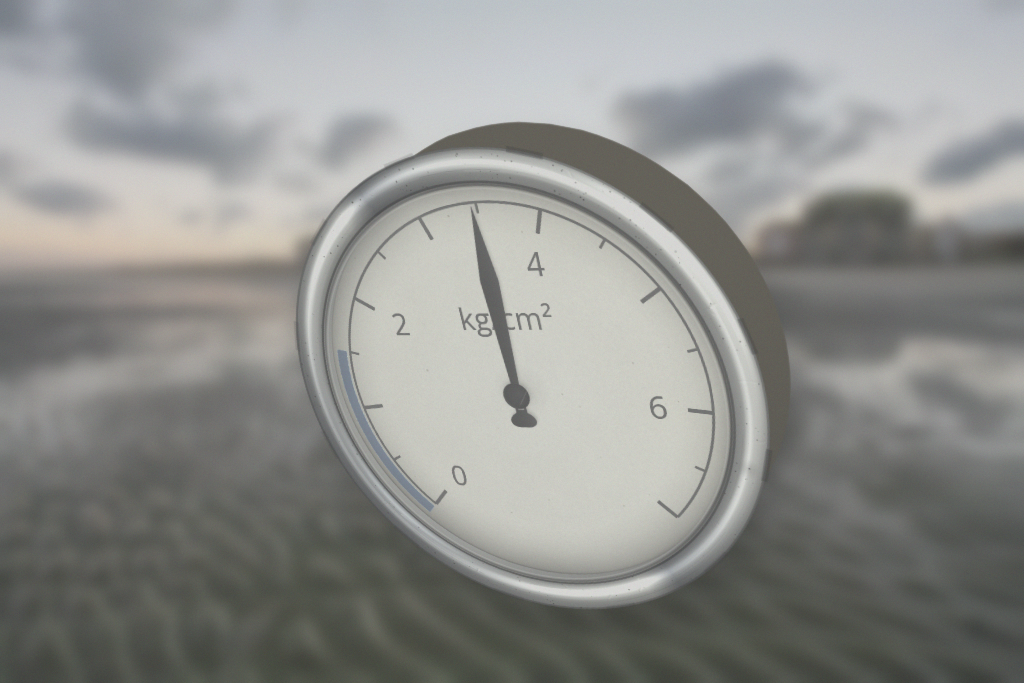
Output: 3.5 kg/cm²
